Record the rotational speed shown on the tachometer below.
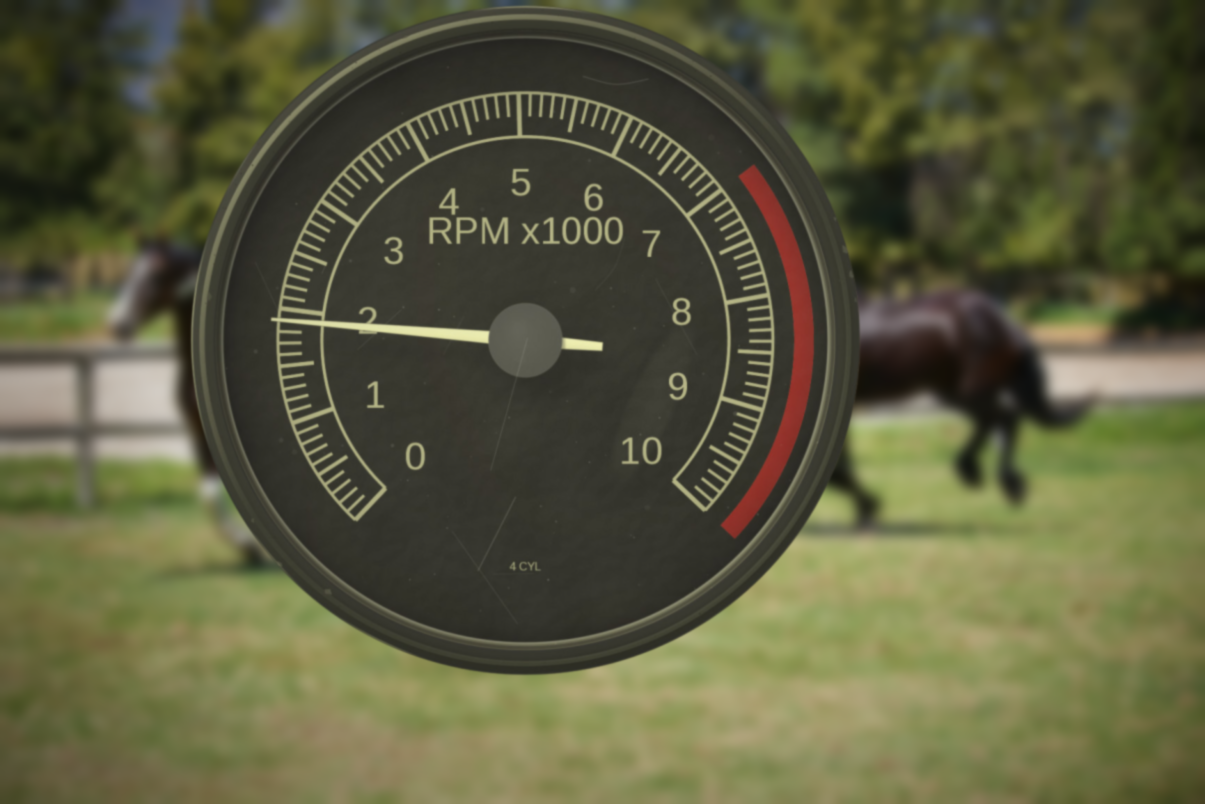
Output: 1900 rpm
